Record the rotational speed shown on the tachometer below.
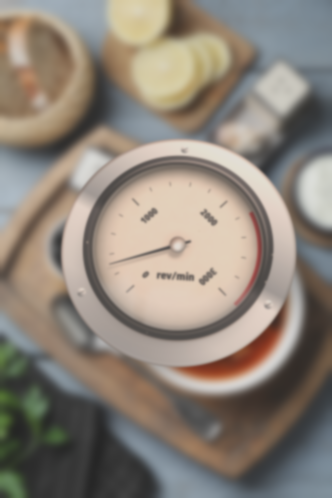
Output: 300 rpm
